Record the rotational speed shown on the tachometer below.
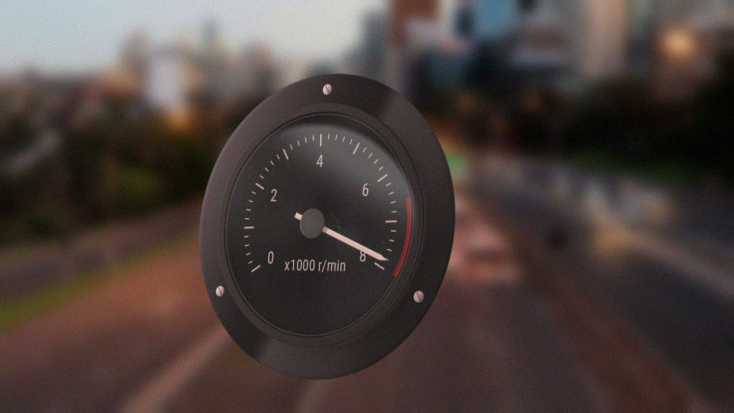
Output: 7800 rpm
